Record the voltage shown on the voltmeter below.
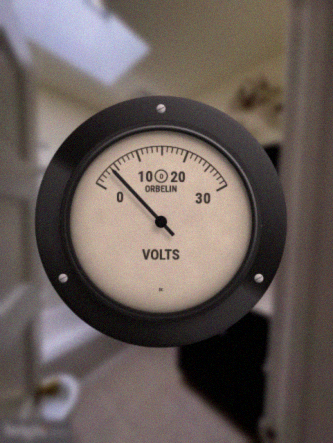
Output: 4 V
